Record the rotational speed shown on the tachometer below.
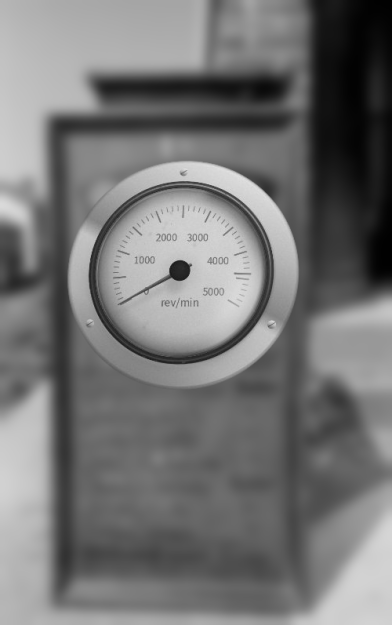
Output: 0 rpm
